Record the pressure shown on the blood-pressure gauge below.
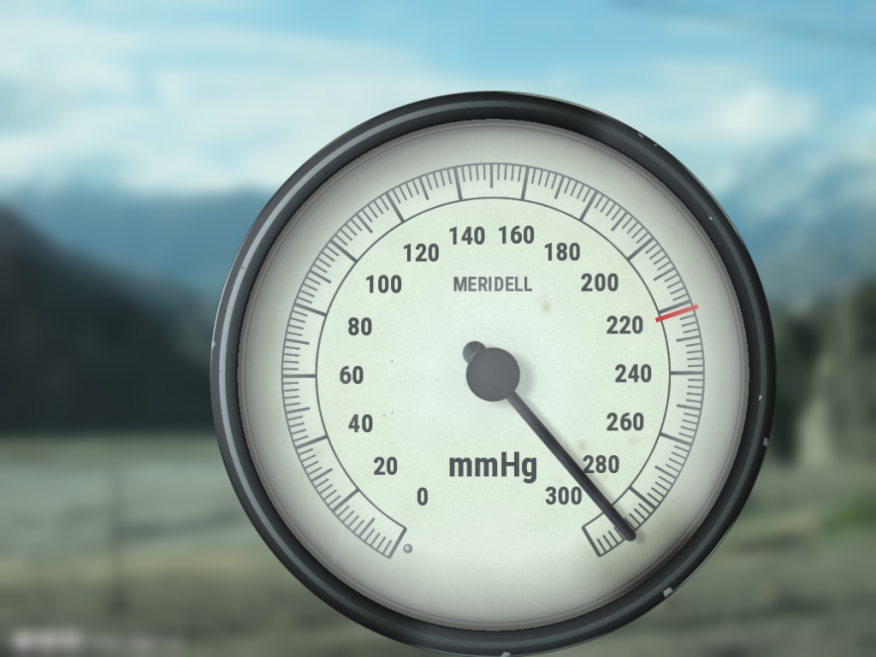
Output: 290 mmHg
